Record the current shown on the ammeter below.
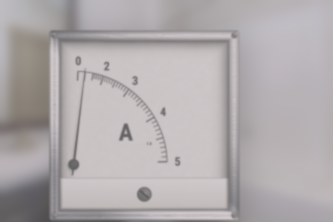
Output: 1 A
